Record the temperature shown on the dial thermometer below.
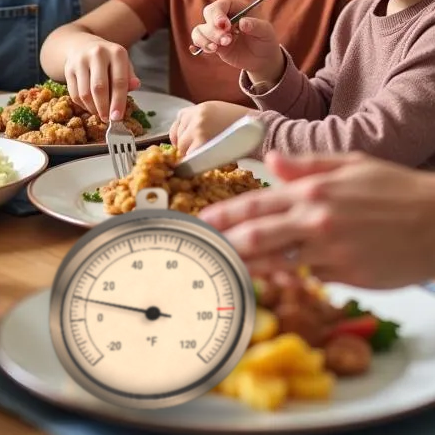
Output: 10 °F
